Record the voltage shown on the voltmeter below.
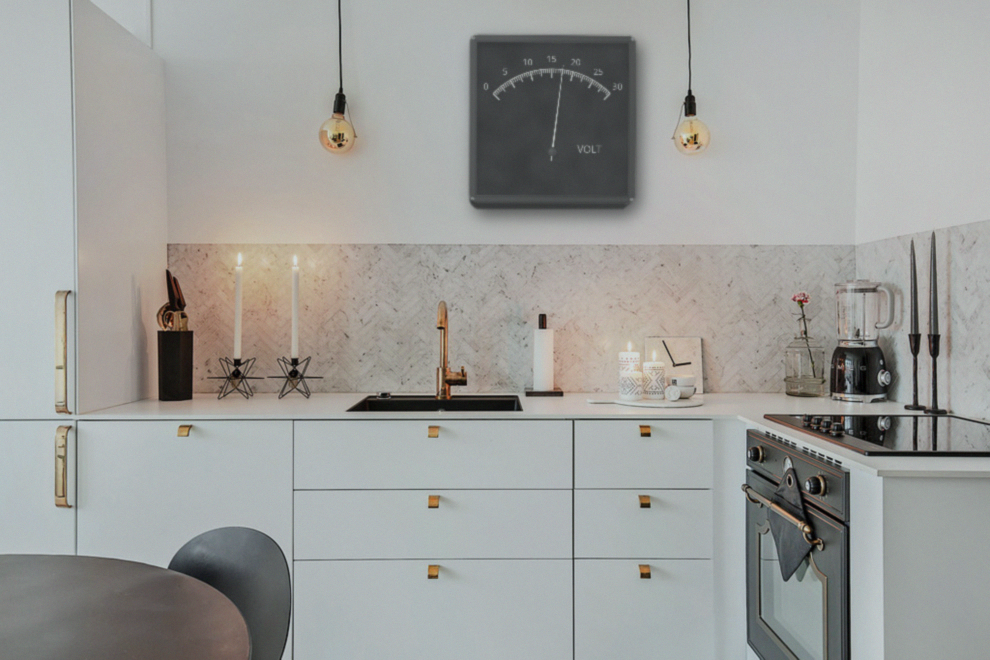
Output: 17.5 V
